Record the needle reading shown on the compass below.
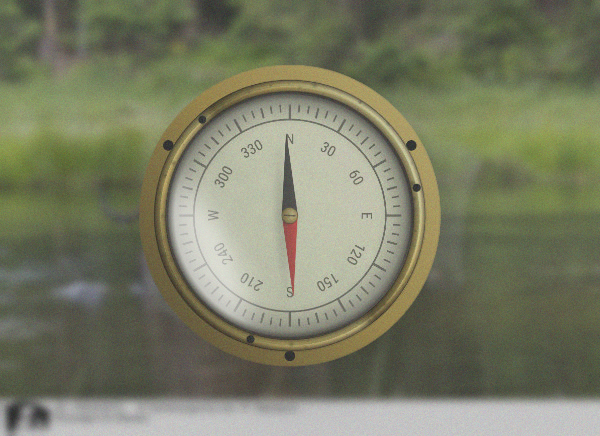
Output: 177.5 °
